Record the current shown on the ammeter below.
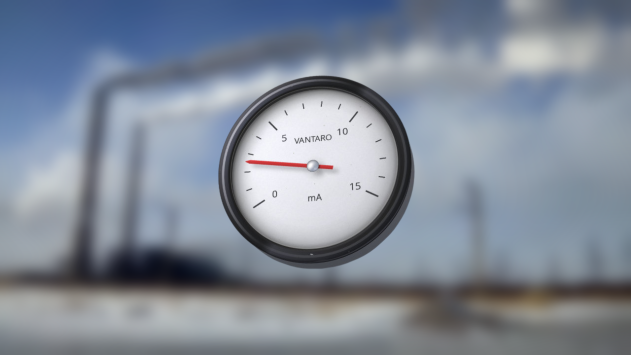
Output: 2.5 mA
